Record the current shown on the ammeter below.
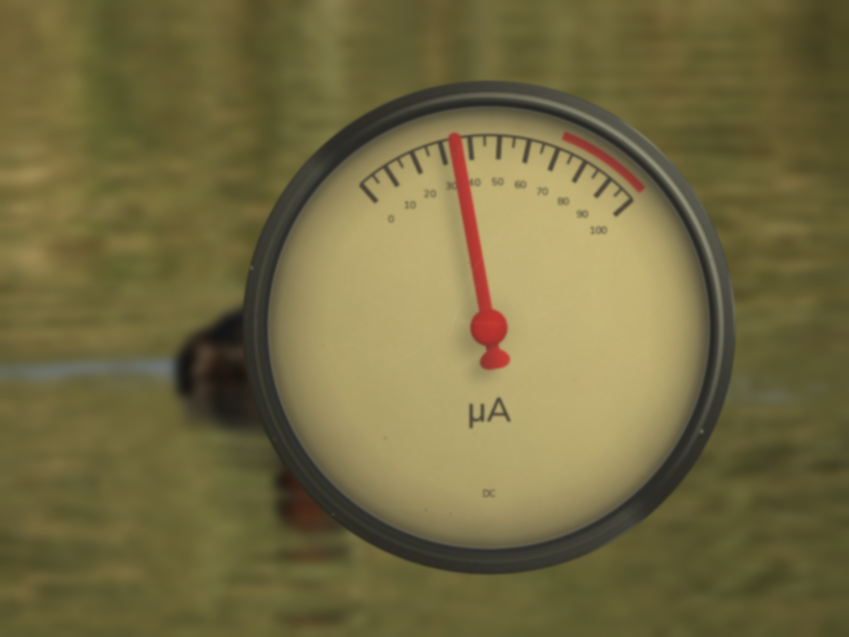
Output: 35 µA
